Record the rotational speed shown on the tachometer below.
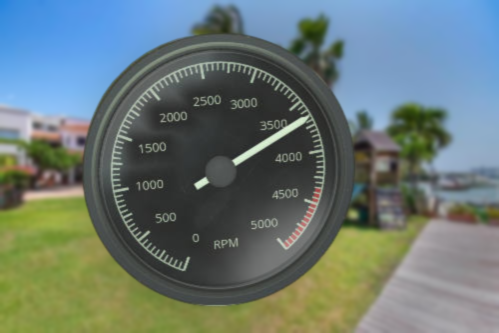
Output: 3650 rpm
